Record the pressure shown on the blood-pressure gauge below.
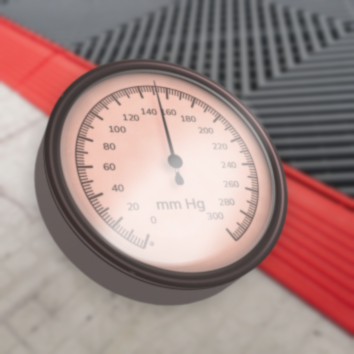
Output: 150 mmHg
